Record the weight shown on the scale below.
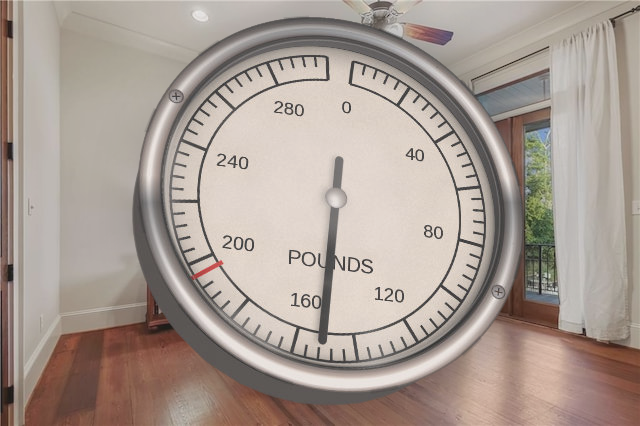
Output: 152 lb
